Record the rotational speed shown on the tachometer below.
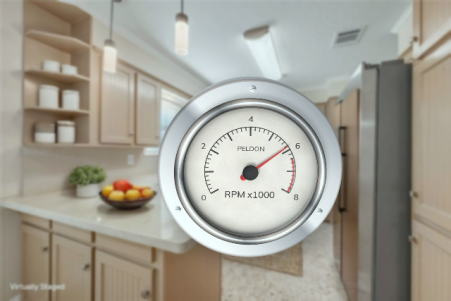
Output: 5800 rpm
